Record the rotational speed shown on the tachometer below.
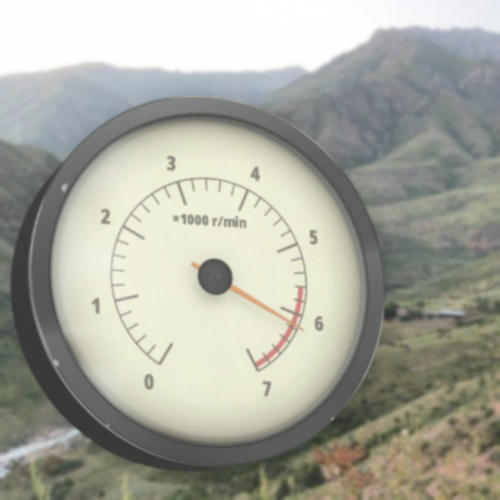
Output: 6200 rpm
